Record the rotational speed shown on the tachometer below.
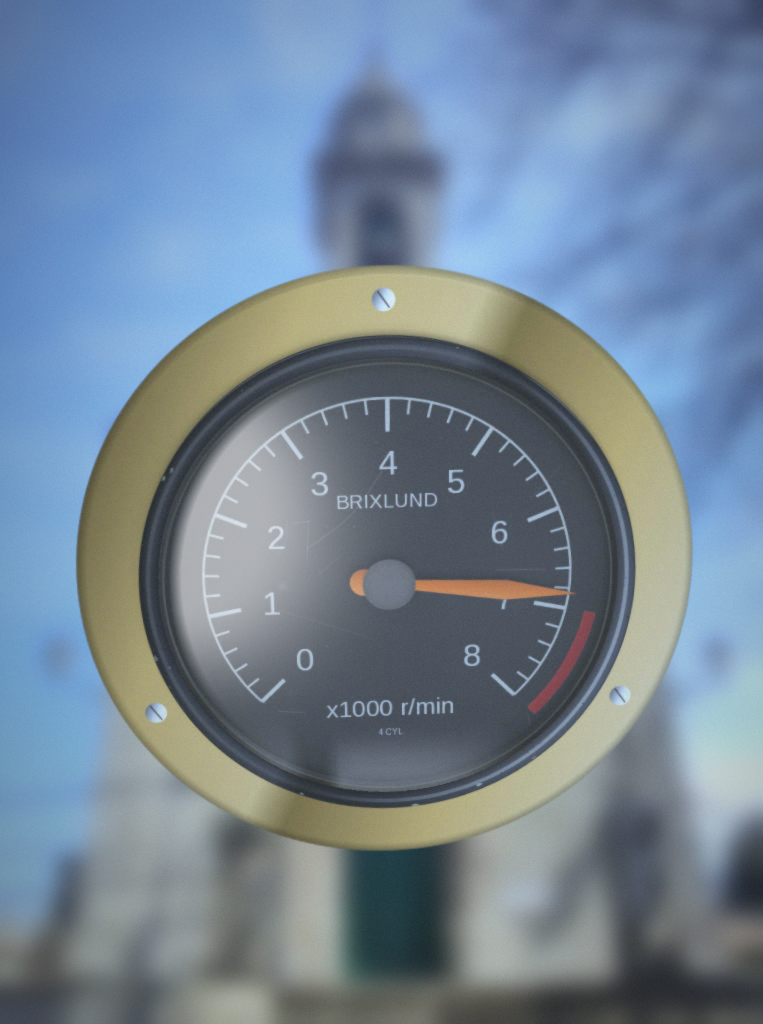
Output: 6800 rpm
